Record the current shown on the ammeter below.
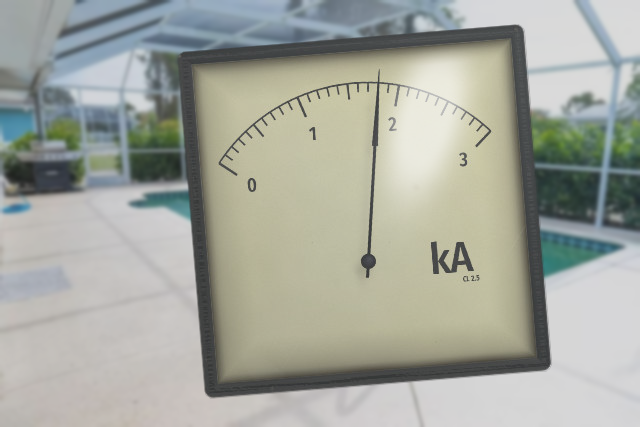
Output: 1.8 kA
